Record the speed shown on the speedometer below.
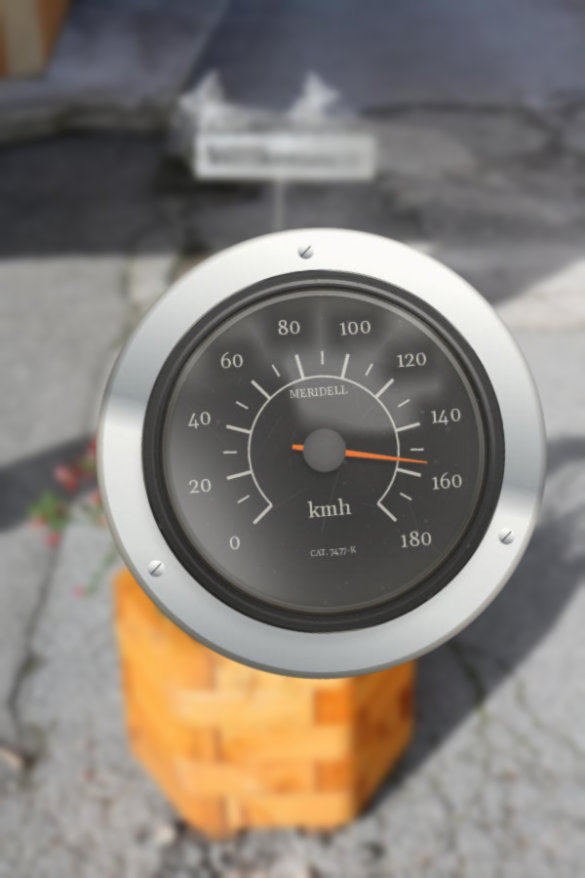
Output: 155 km/h
